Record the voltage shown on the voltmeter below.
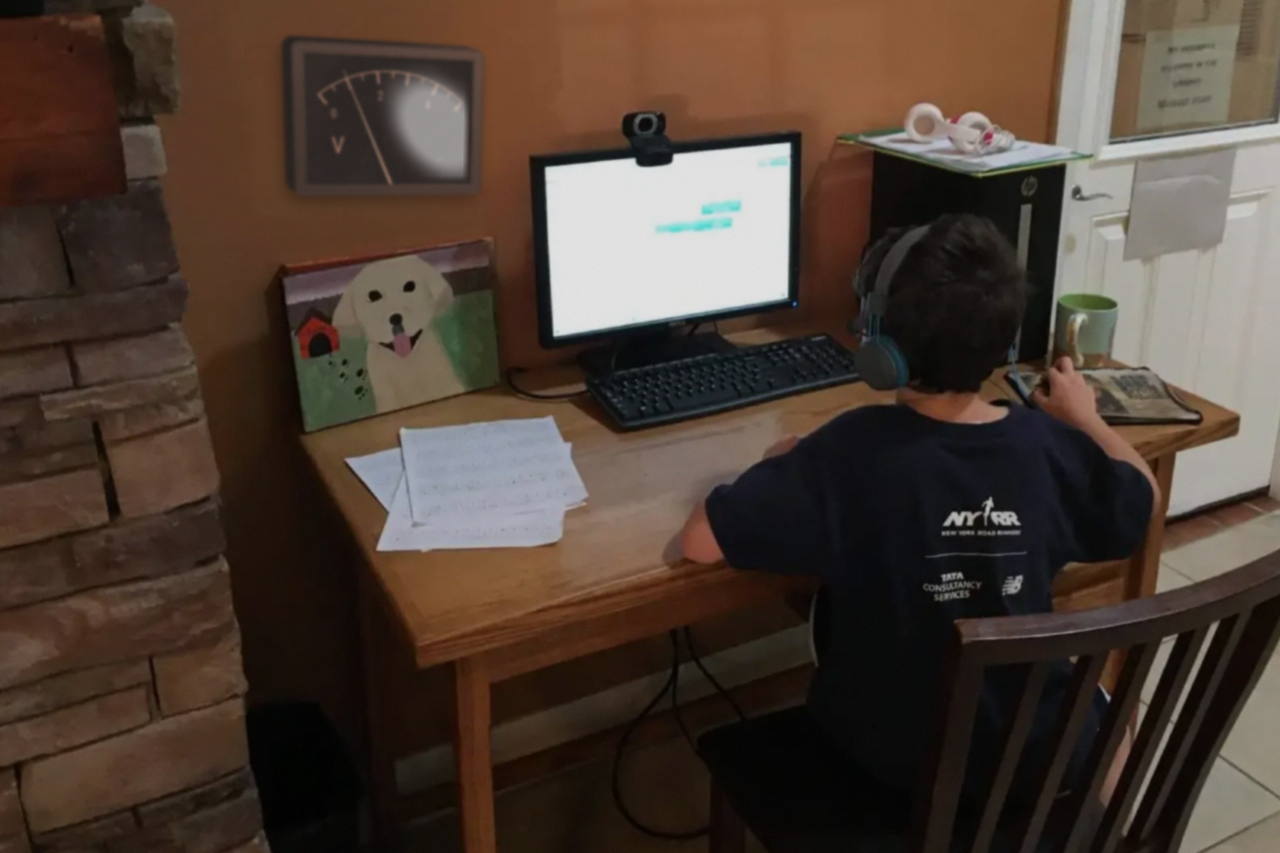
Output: 1 V
